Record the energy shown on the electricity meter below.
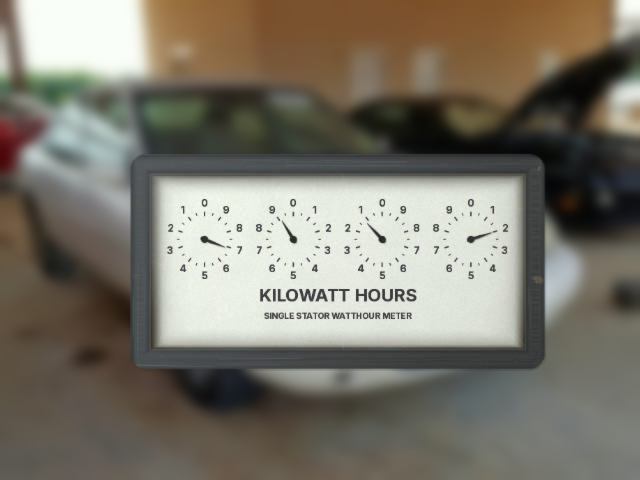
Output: 6912 kWh
